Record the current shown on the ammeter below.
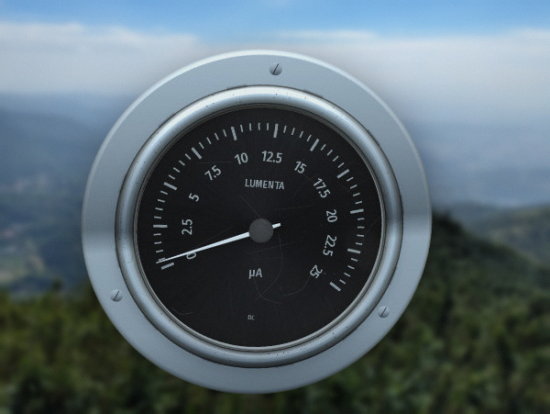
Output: 0.5 µA
